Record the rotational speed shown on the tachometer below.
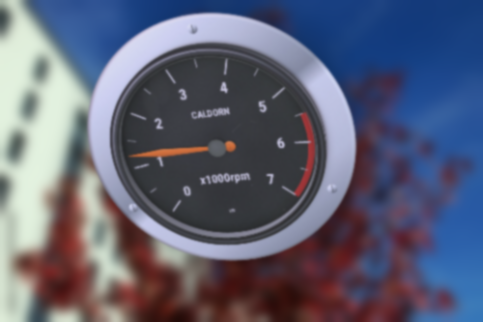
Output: 1250 rpm
